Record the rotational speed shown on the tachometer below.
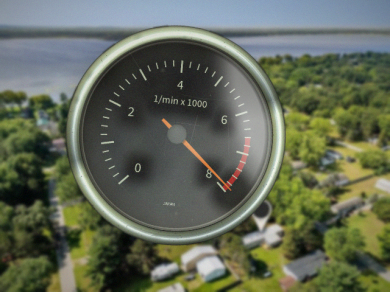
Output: 7900 rpm
